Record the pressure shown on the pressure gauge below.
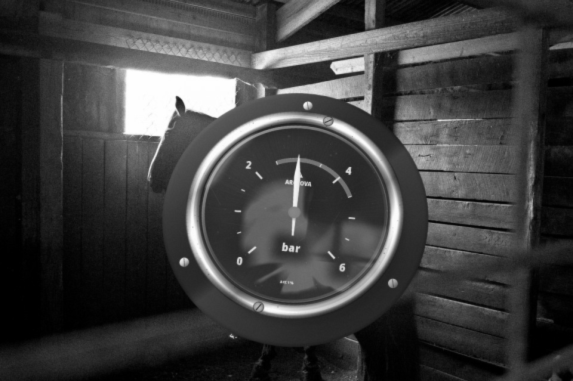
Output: 3 bar
